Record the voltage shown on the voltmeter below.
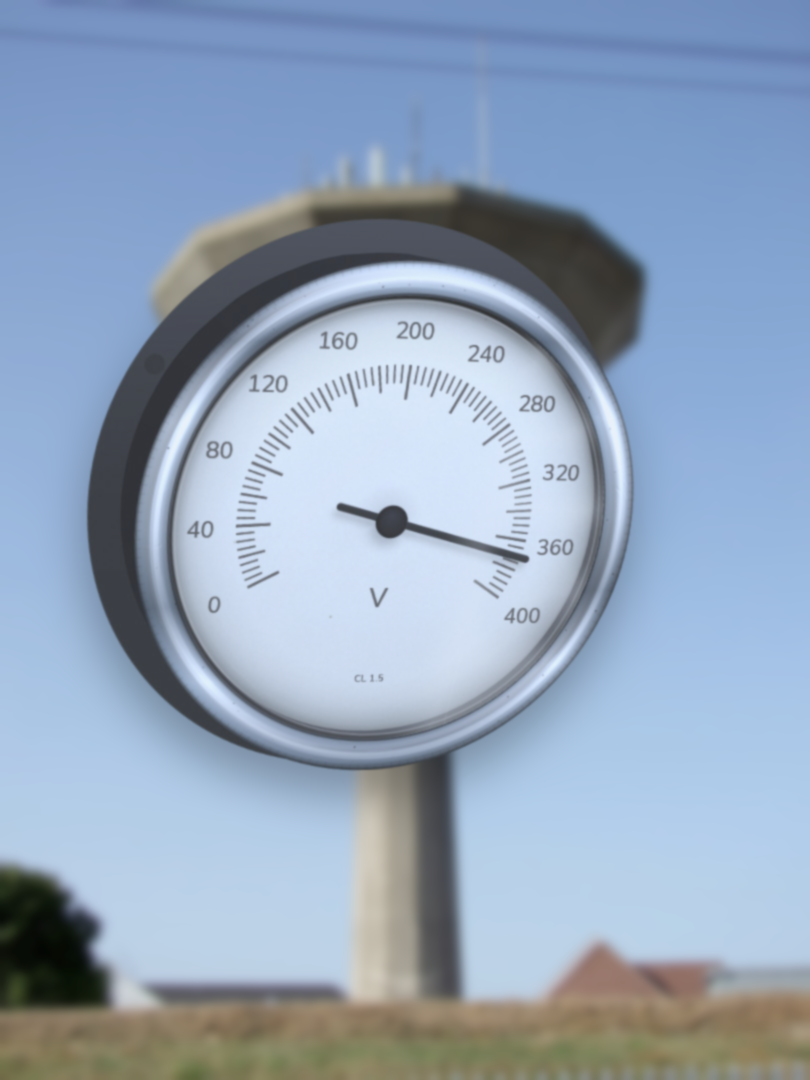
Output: 370 V
